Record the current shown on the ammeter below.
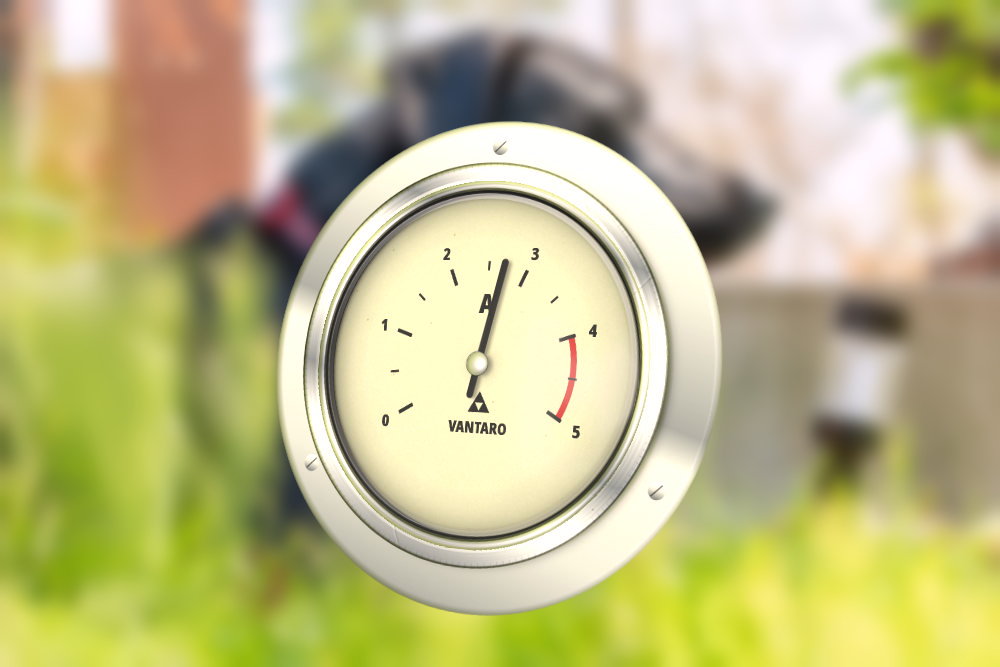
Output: 2.75 A
